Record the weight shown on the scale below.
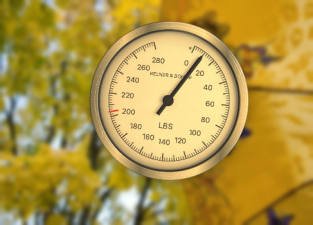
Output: 10 lb
